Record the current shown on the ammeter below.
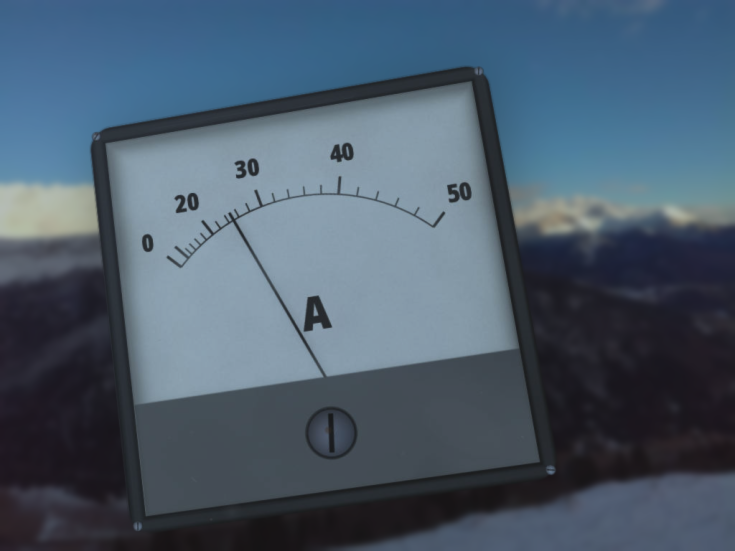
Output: 25 A
